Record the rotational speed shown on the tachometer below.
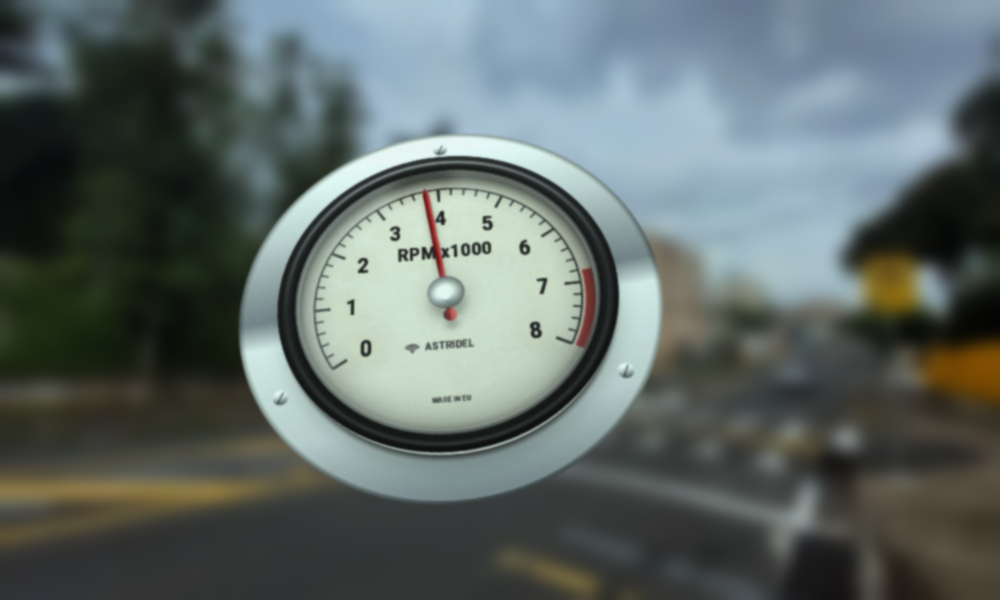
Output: 3800 rpm
